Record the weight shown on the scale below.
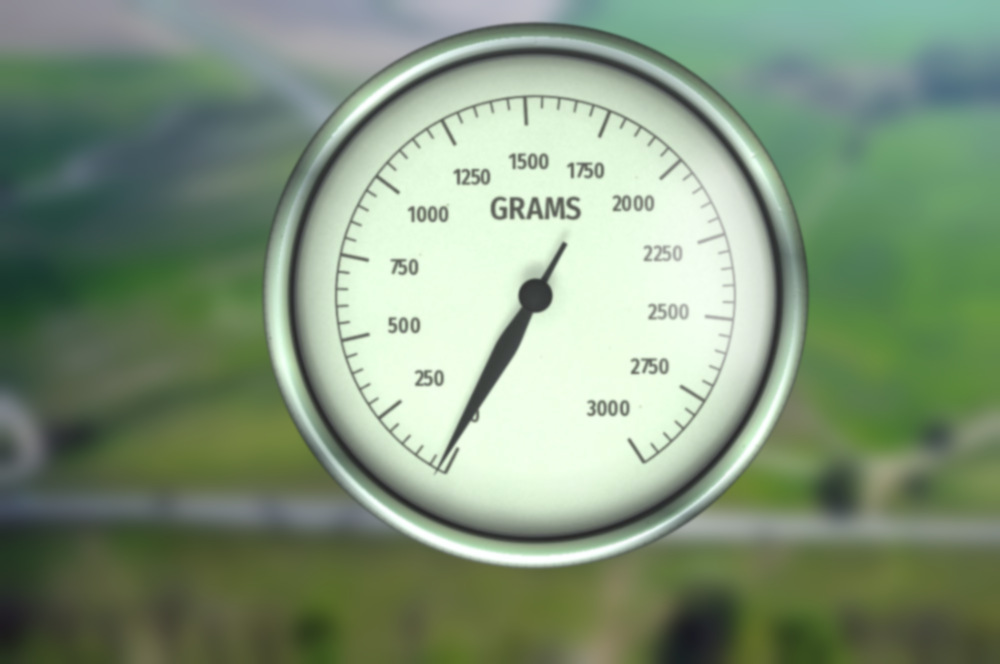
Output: 25 g
